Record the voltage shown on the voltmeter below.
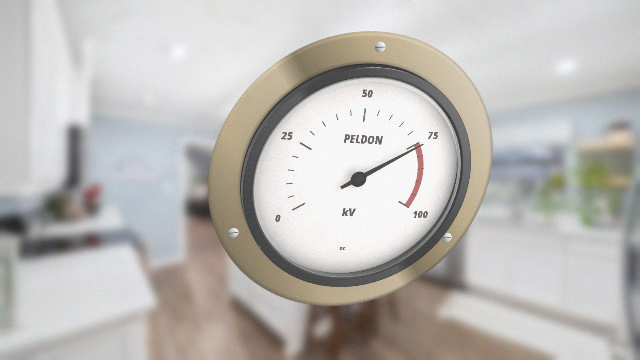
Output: 75 kV
